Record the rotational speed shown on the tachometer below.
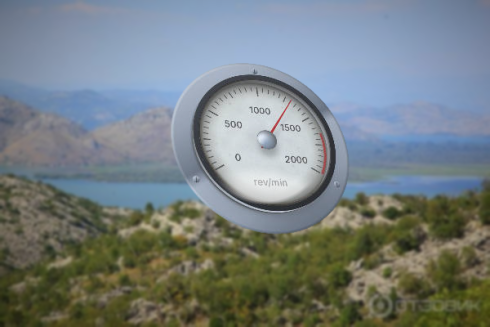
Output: 1300 rpm
